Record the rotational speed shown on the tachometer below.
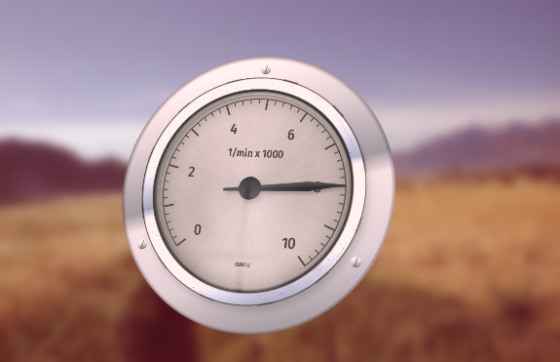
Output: 8000 rpm
